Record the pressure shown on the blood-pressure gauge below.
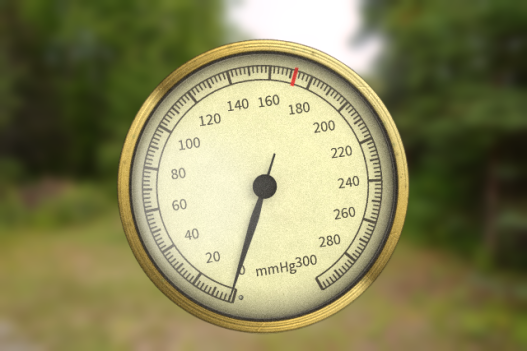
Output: 2 mmHg
